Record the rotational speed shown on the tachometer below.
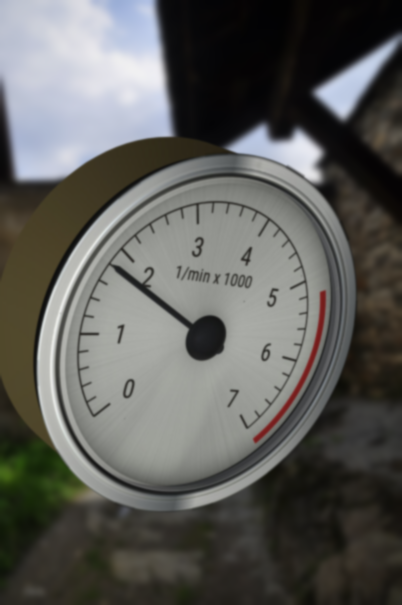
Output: 1800 rpm
